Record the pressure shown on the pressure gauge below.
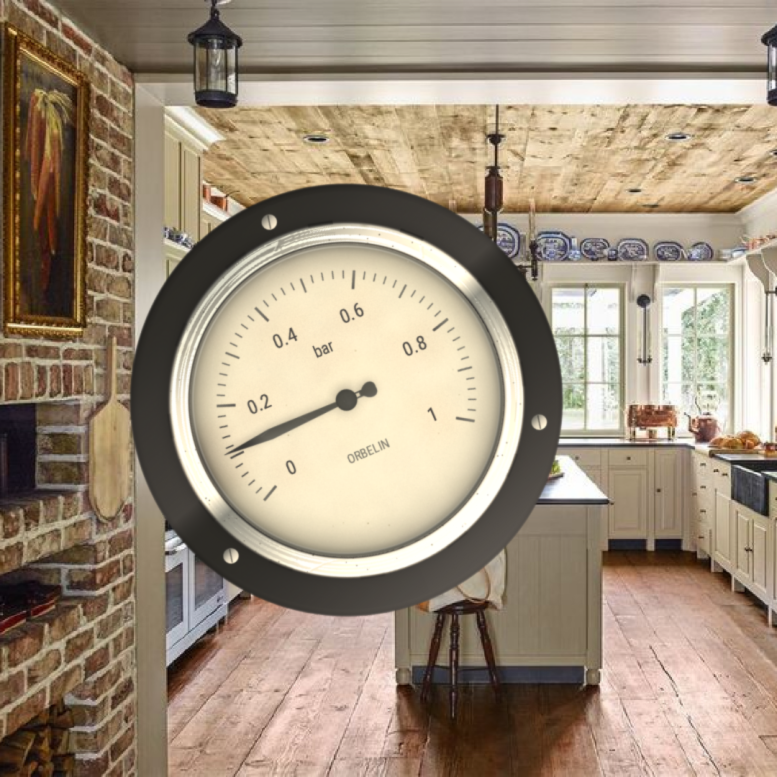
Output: 0.11 bar
